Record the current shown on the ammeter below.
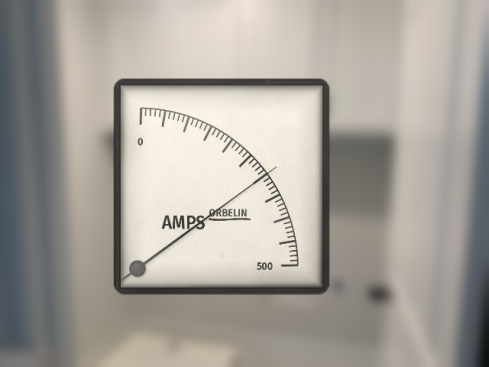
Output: 300 A
